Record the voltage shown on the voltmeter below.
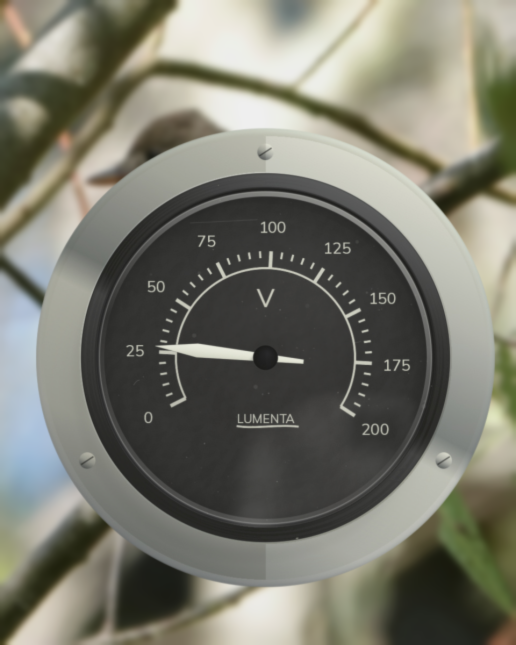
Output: 27.5 V
